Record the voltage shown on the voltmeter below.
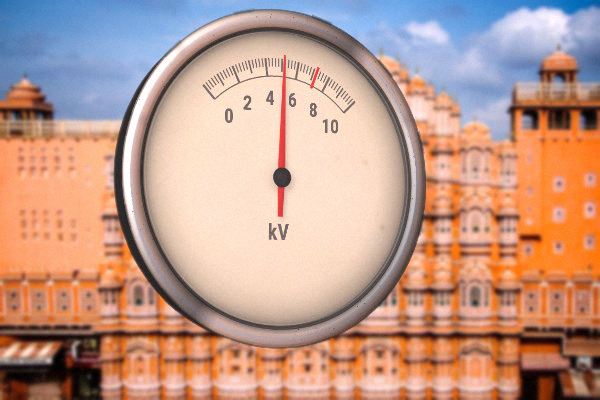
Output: 5 kV
